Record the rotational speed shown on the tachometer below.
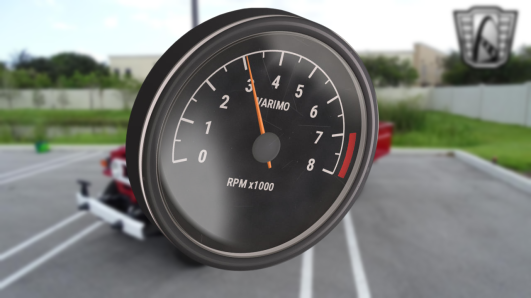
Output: 3000 rpm
